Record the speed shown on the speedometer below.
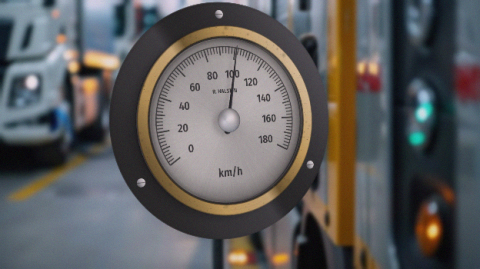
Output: 100 km/h
